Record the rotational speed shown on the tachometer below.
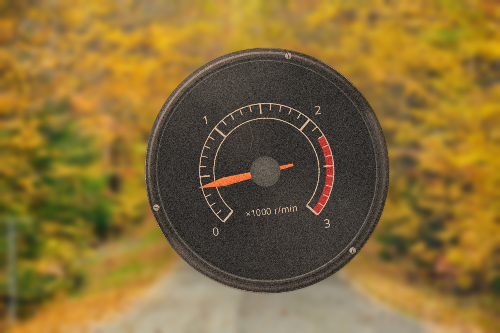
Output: 400 rpm
